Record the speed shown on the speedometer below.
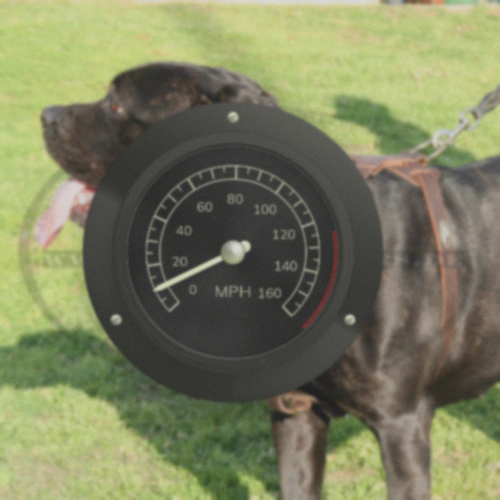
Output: 10 mph
